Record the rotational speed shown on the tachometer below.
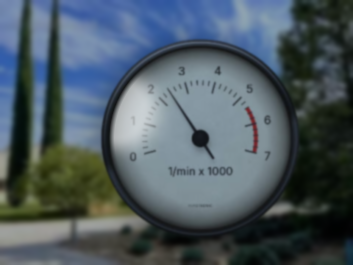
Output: 2400 rpm
